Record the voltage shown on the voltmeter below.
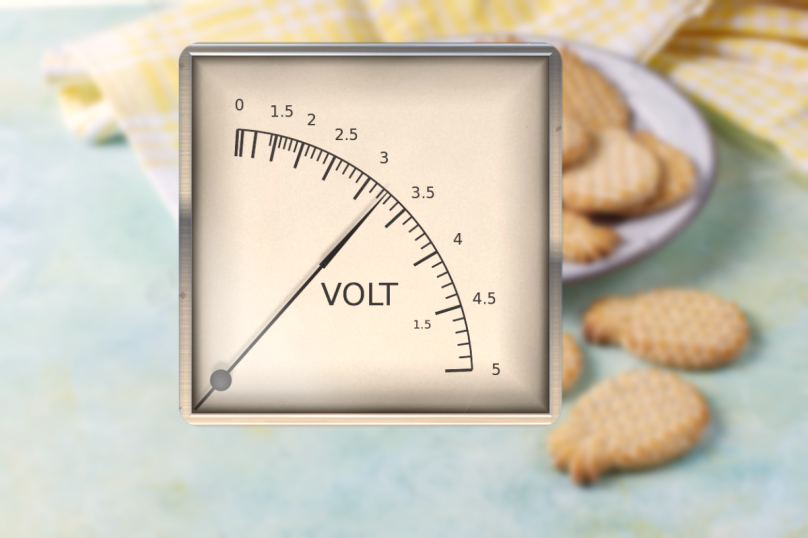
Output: 3.25 V
